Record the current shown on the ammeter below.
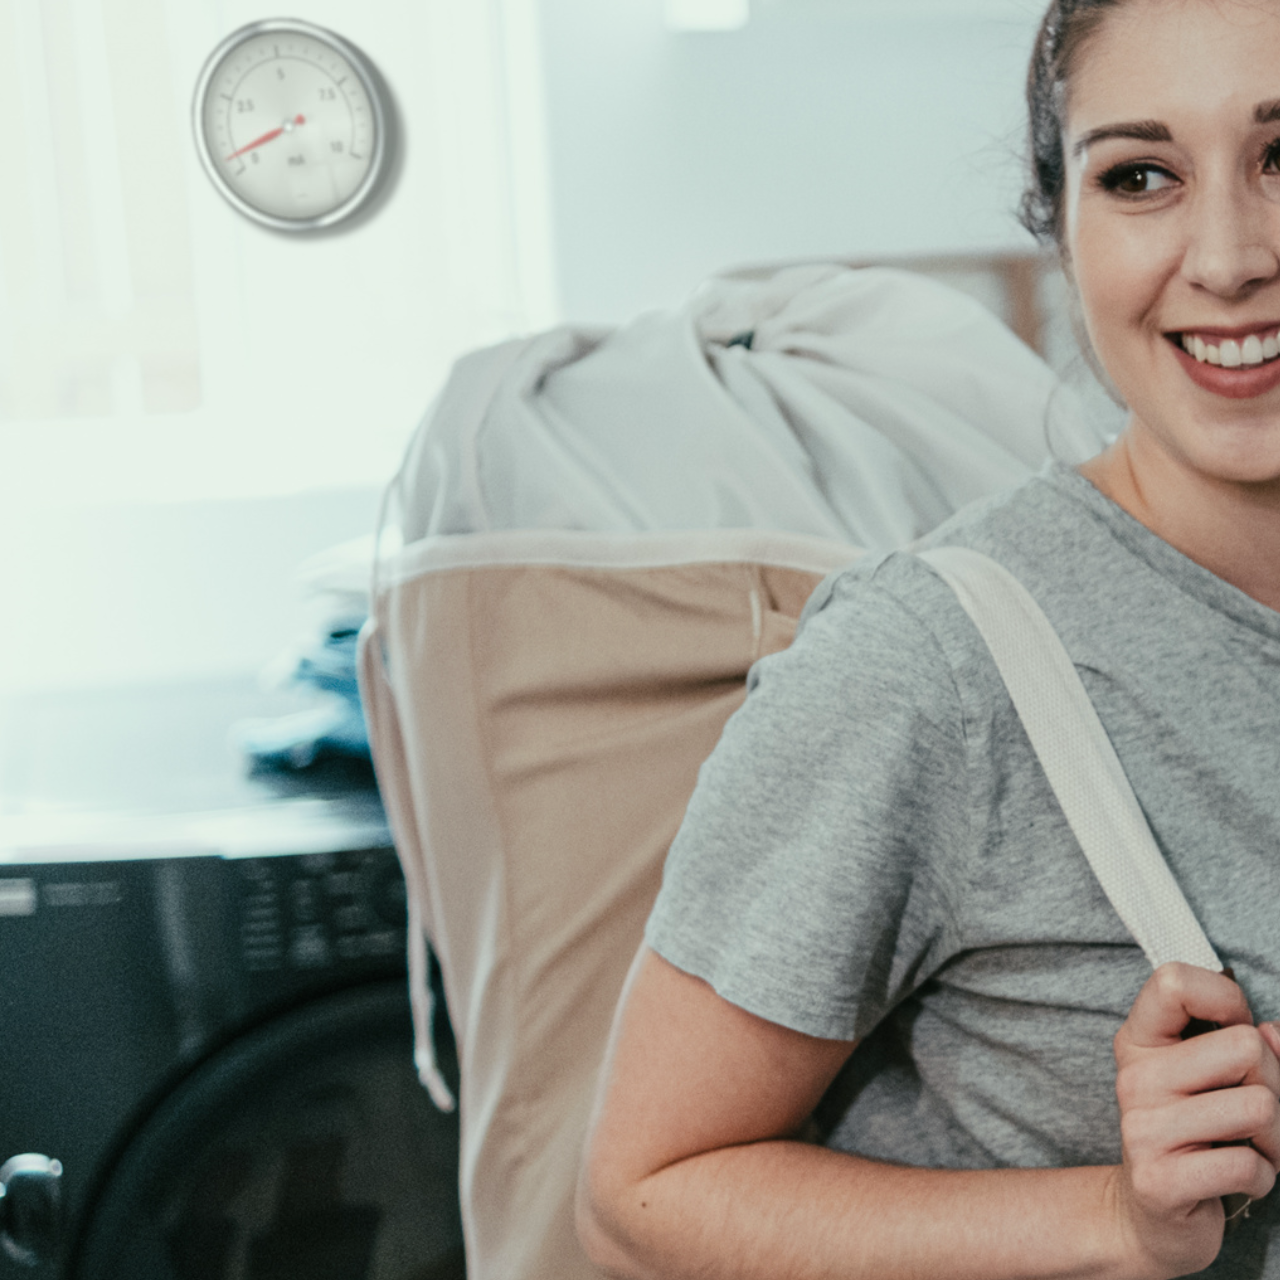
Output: 0.5 mA
